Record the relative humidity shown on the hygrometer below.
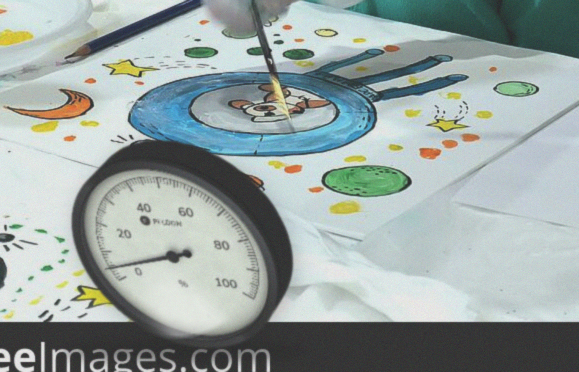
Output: 5 %
